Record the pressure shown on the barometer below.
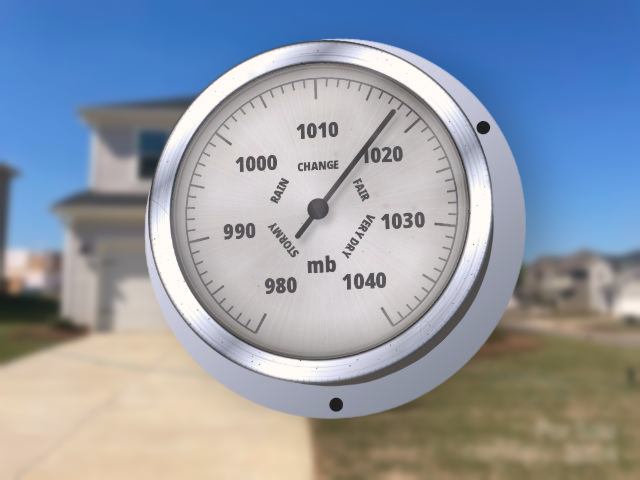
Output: 1018 mbar
